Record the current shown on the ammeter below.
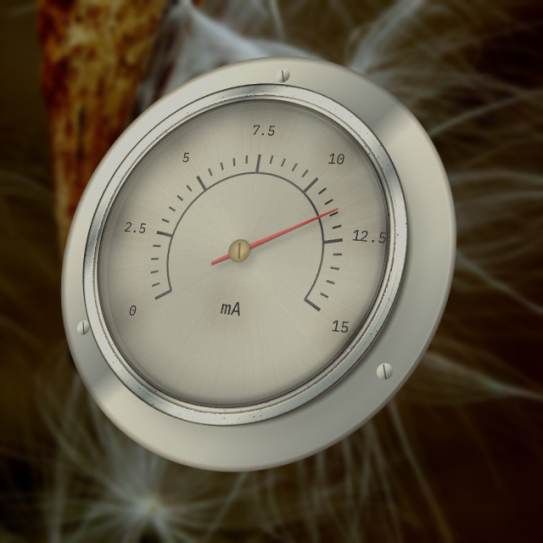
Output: 11.5 mA
